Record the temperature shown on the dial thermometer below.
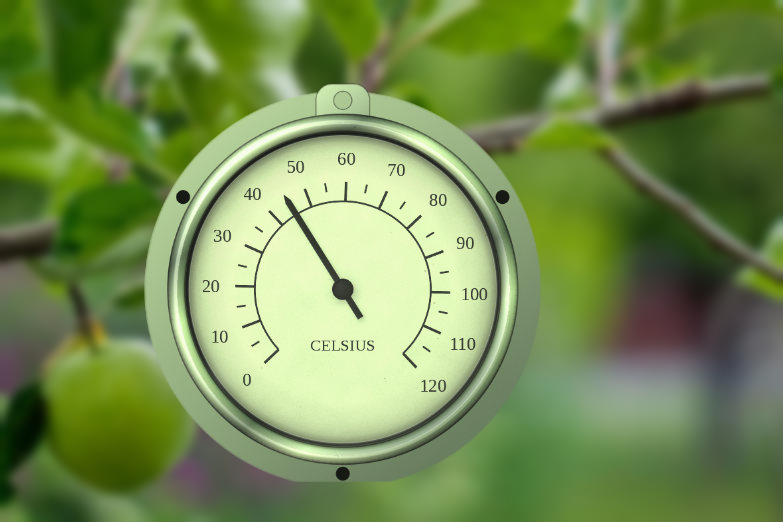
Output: 45 °C
